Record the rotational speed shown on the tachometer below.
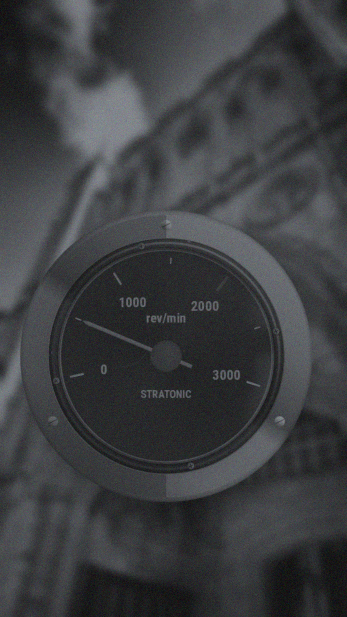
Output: 500 rpm
